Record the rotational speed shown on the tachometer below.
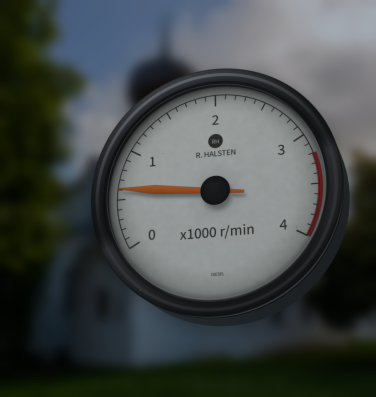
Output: 600 rpm
